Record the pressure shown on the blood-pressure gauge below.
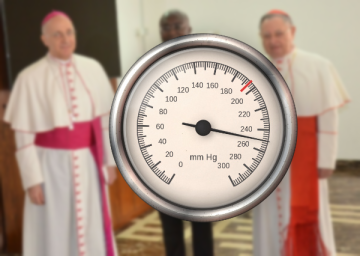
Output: 250 mmHg
